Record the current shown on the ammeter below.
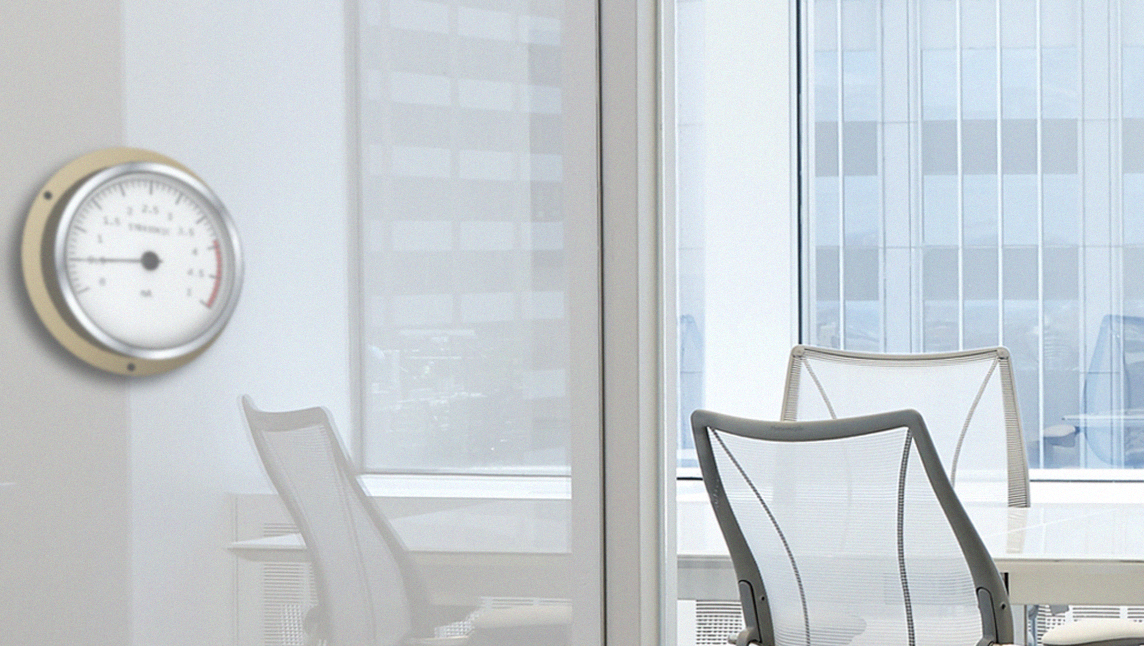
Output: 0.5 mA
